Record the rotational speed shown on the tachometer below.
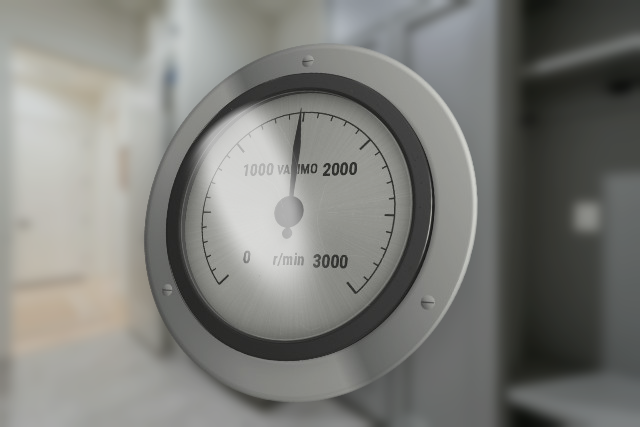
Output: 1500 rpm
